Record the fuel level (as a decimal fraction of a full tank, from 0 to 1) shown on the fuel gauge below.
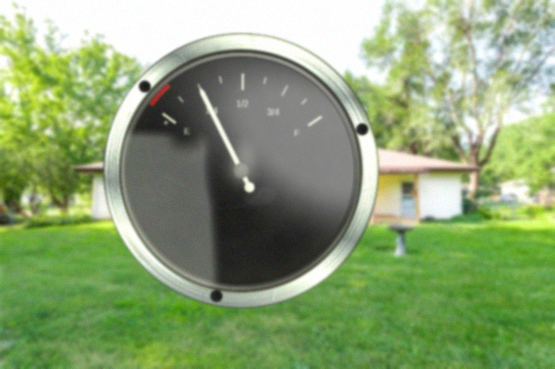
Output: 0.25
